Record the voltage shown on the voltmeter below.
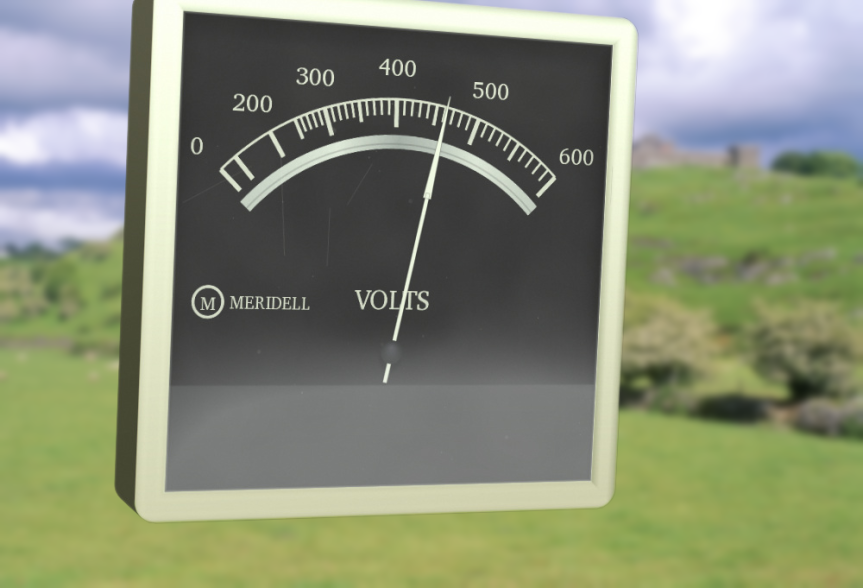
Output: 460 V
